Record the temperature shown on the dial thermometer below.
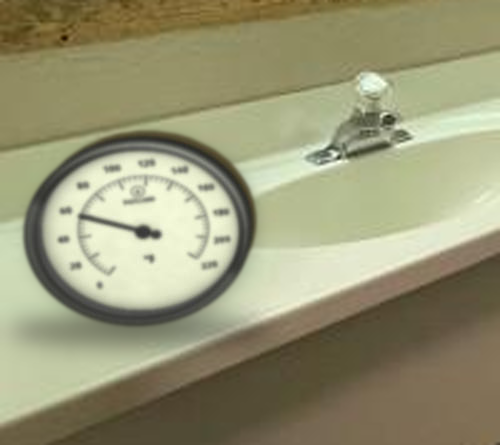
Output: 60 °F
